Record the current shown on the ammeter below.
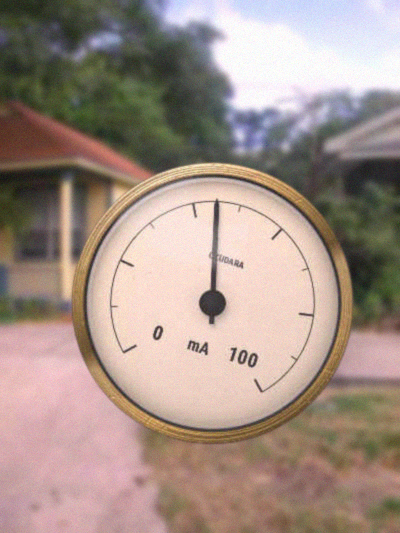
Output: 45 mA
